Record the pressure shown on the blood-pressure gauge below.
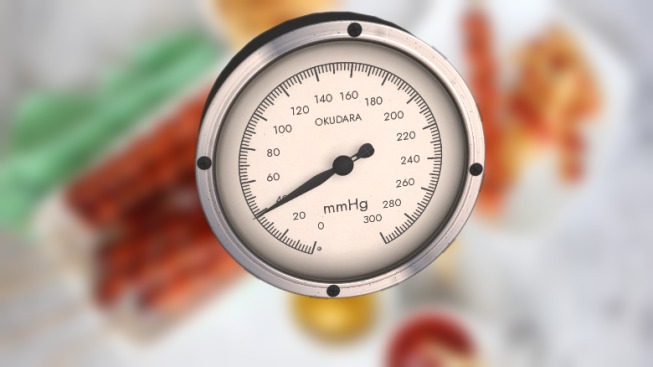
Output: 40 mmHg
